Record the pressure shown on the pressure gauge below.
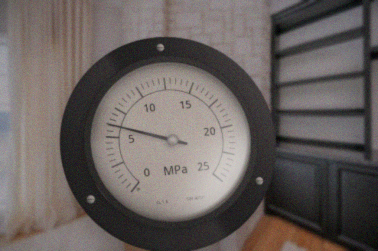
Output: 6 MPa
